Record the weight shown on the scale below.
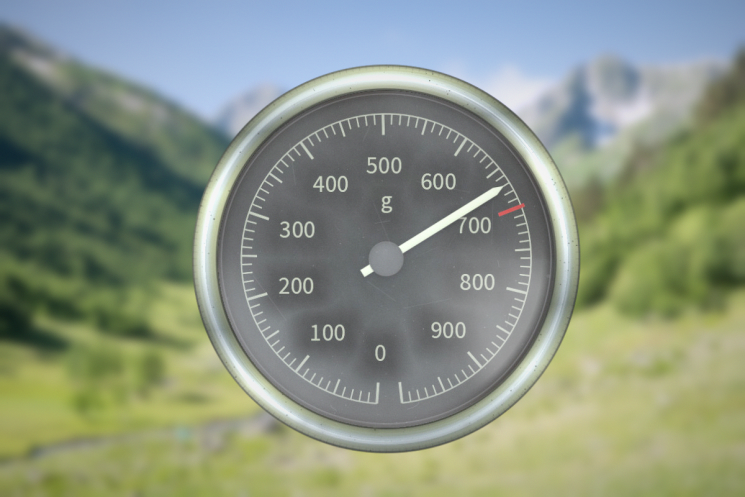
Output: 670 g
